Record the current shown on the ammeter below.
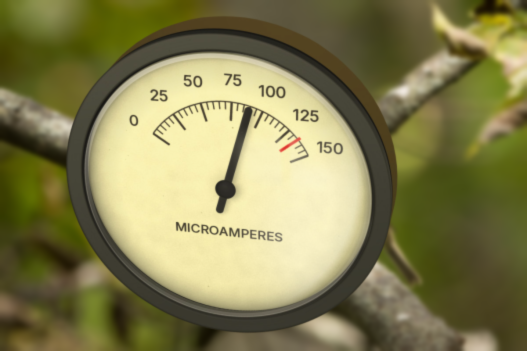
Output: 90 µA
